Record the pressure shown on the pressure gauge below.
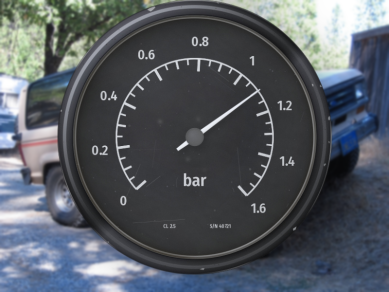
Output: 1.1 bar
